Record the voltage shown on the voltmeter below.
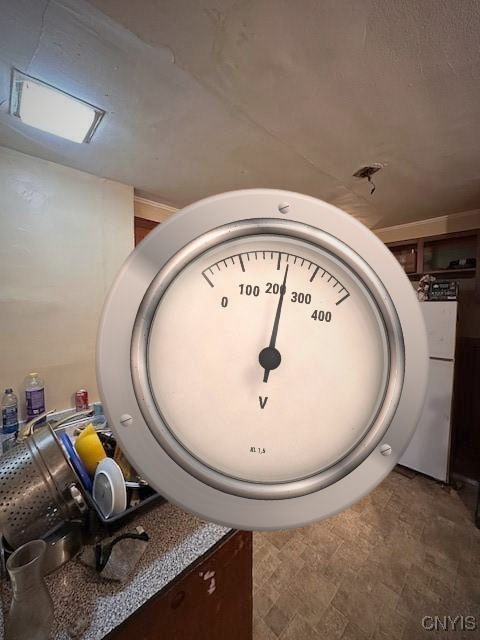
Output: 220 V
